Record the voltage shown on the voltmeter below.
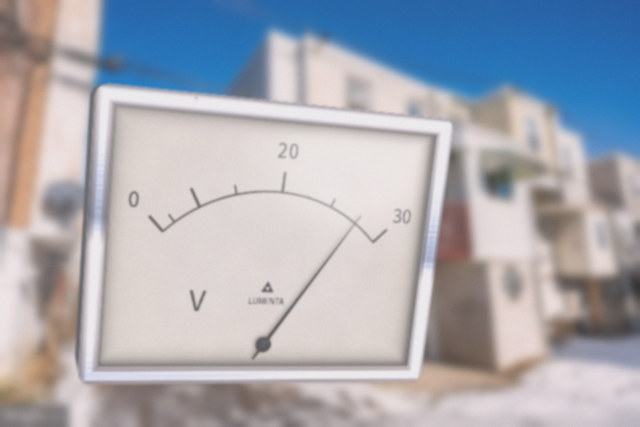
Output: 27.5 V
